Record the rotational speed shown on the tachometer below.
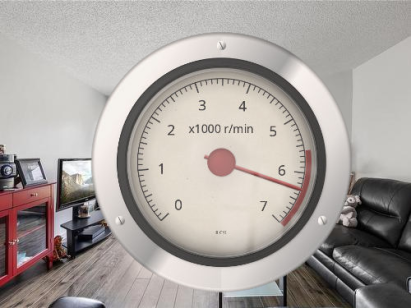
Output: 6300 rpm
